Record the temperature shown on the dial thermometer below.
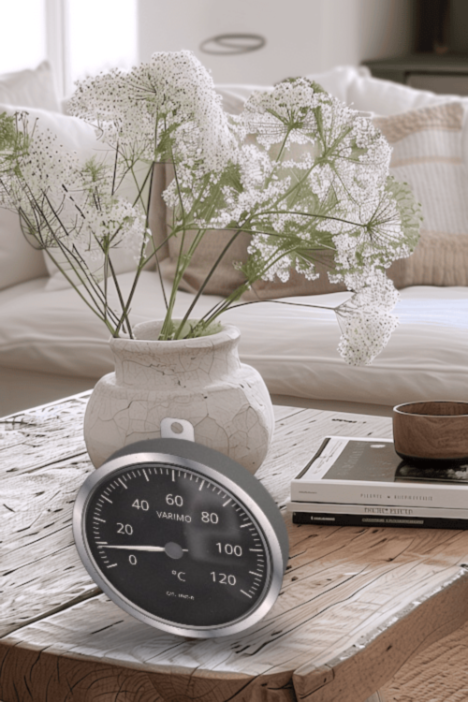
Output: 10 °C
